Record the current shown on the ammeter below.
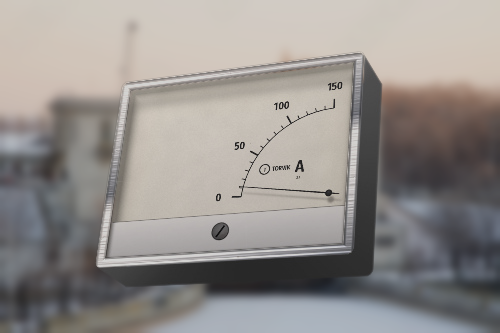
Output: 10 A
